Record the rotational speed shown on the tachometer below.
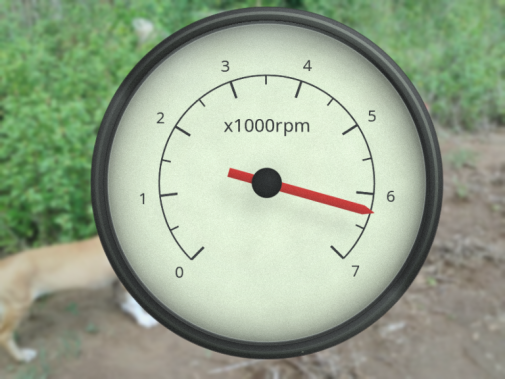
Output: 6250 rpm
